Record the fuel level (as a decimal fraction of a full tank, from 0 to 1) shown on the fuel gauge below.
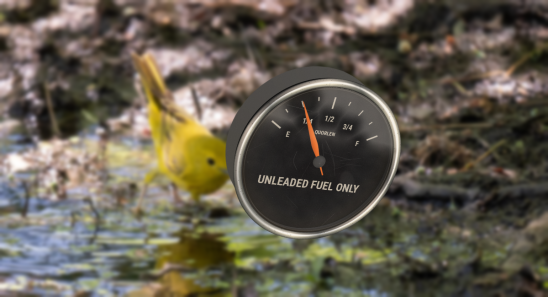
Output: 0.25
